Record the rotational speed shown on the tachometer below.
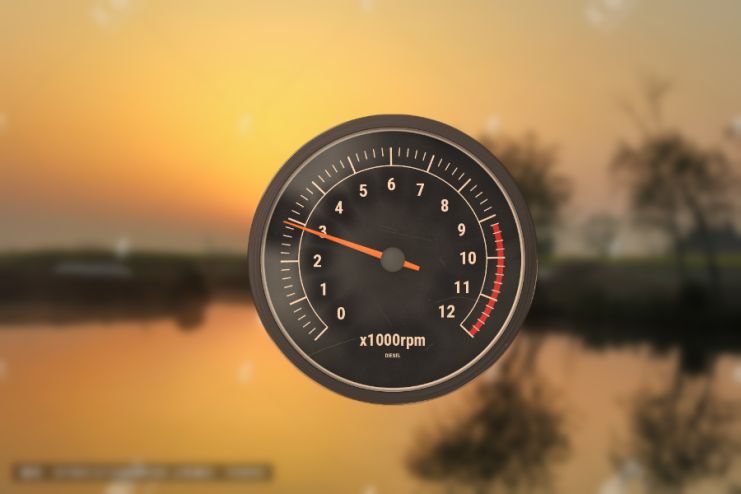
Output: 2900 rpm
